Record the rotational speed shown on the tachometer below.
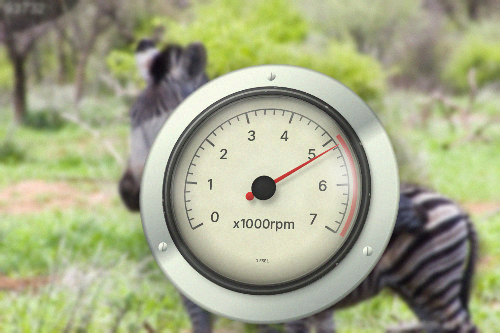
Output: 5200 rpm
